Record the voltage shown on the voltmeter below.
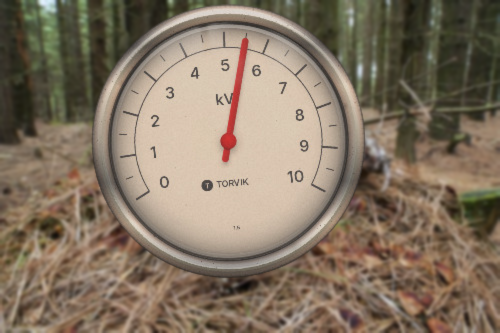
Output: 5.5 kV
